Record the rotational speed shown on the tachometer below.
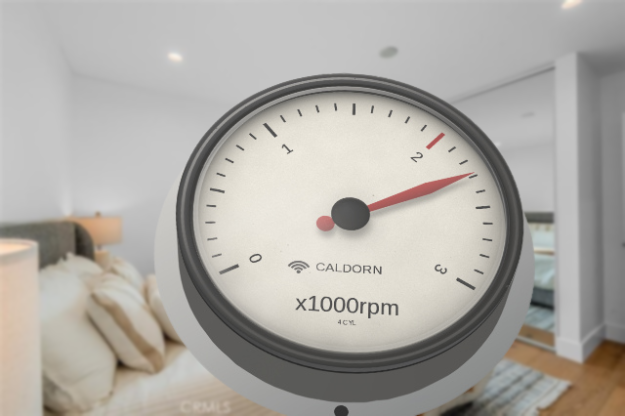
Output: 2300 rpm
